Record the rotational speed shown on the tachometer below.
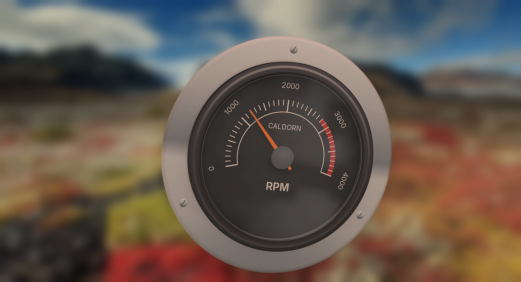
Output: 1200 rpm
